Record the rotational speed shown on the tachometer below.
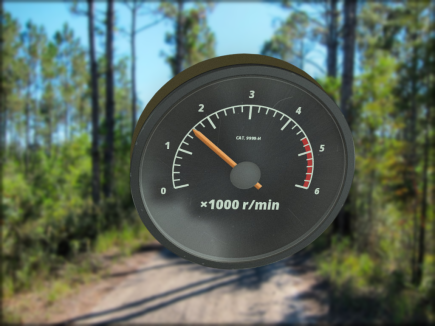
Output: 1600 rpm
